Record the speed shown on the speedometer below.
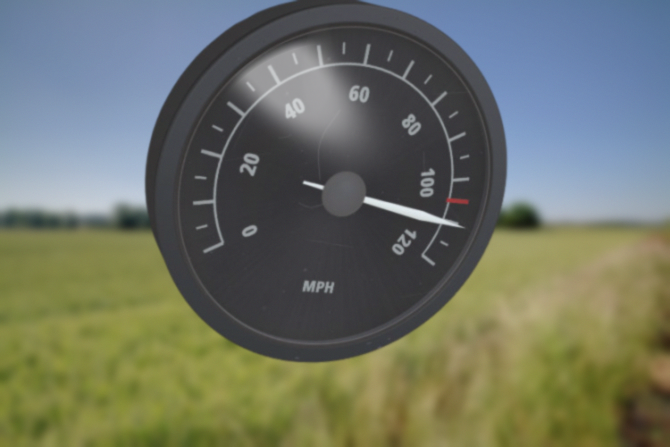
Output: 110 mph
